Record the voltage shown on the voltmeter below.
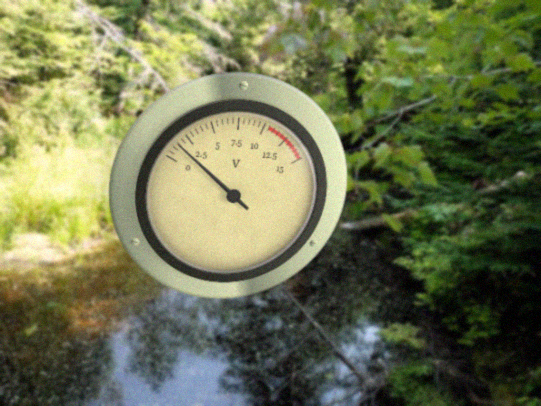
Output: 1.5 V
